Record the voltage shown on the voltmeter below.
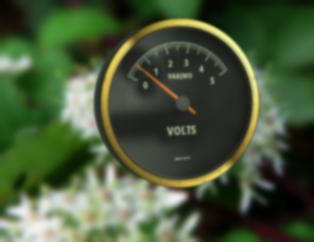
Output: 0.5 V
